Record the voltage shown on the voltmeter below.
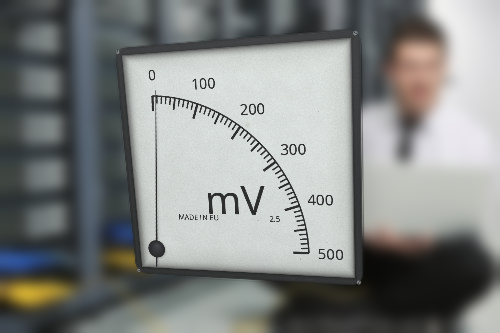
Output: 10 mV
